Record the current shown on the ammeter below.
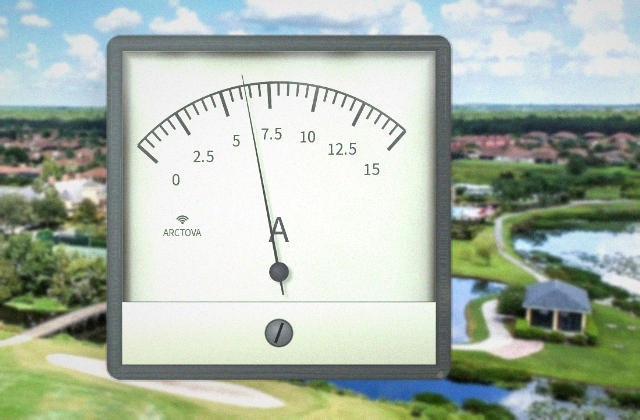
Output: 6.25 A
